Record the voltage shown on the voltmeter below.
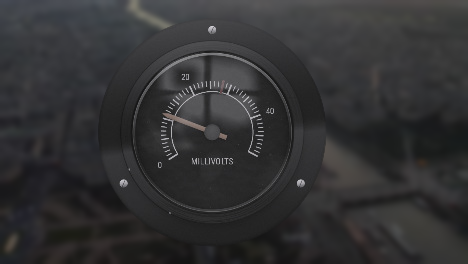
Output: 11 mV
